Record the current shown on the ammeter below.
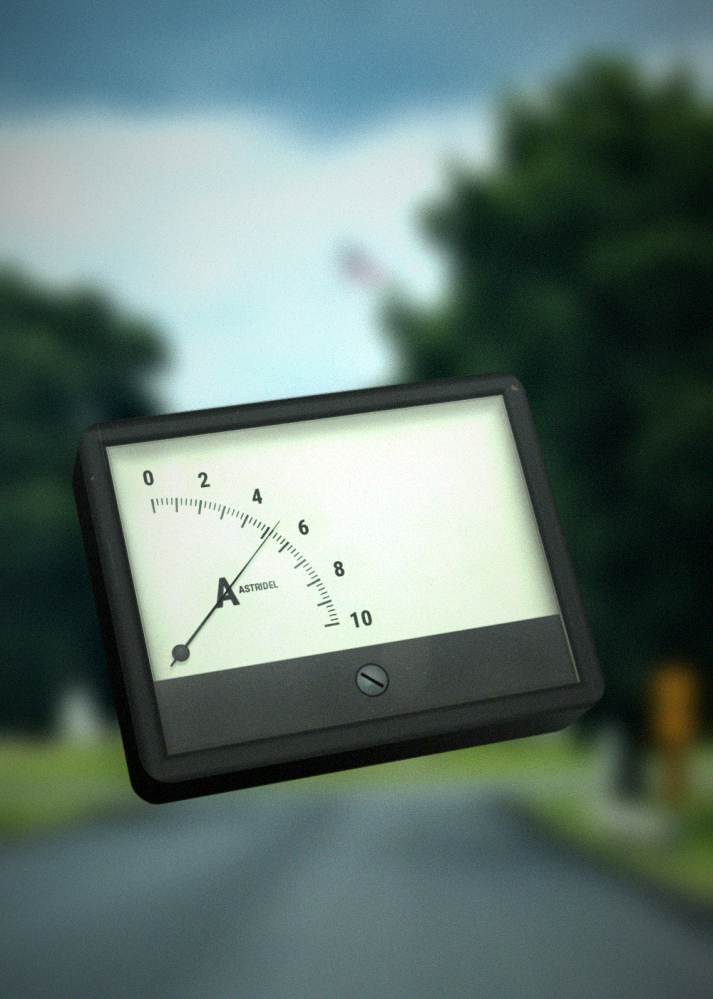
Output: 5.2 A
